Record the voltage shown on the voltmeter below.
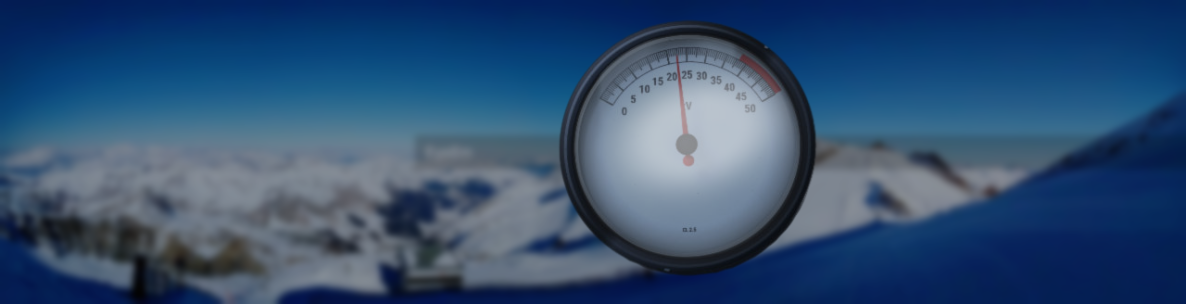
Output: 22.5 kV
